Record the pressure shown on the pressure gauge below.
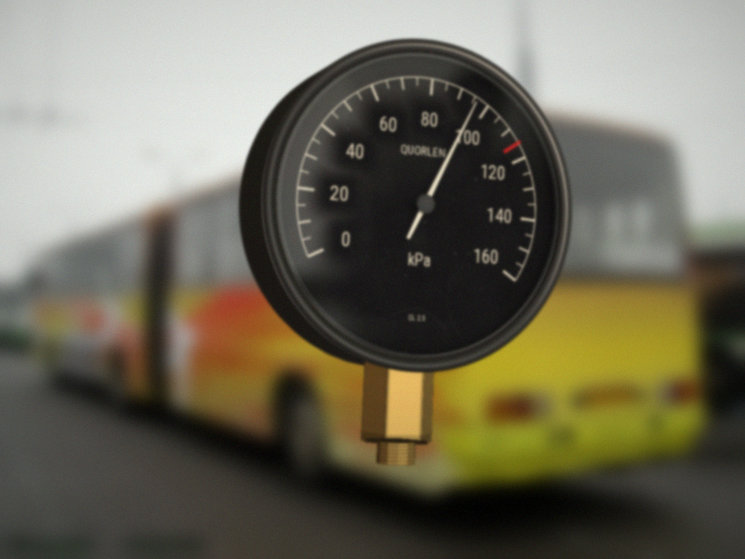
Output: 95 kPa
